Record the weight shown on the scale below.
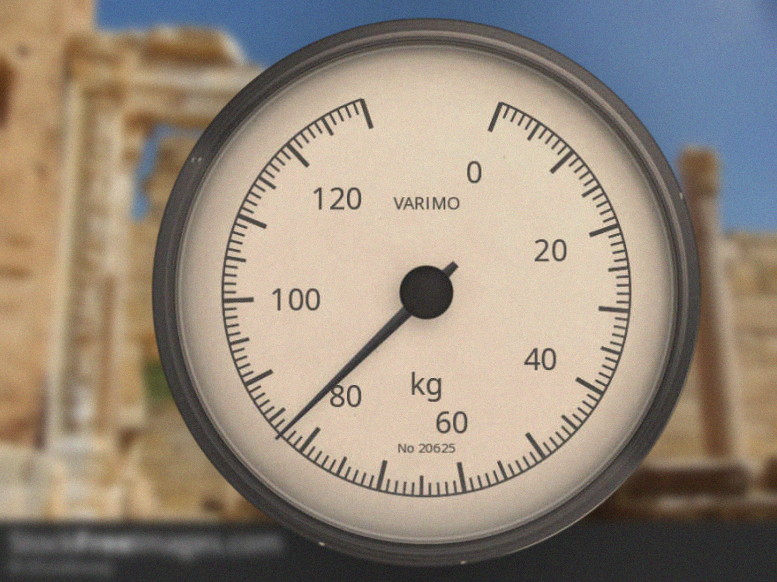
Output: 83 kg
